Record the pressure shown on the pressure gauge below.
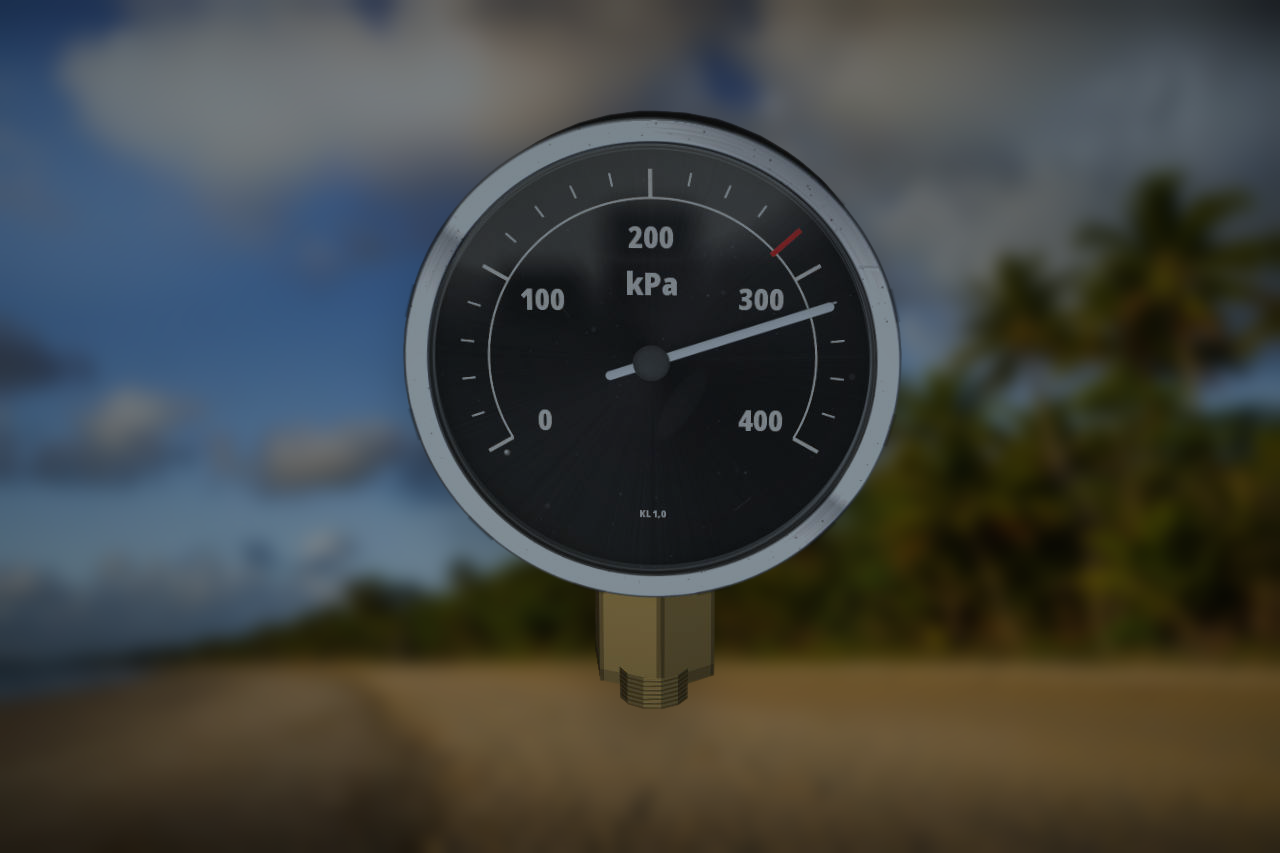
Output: 320 kPa
